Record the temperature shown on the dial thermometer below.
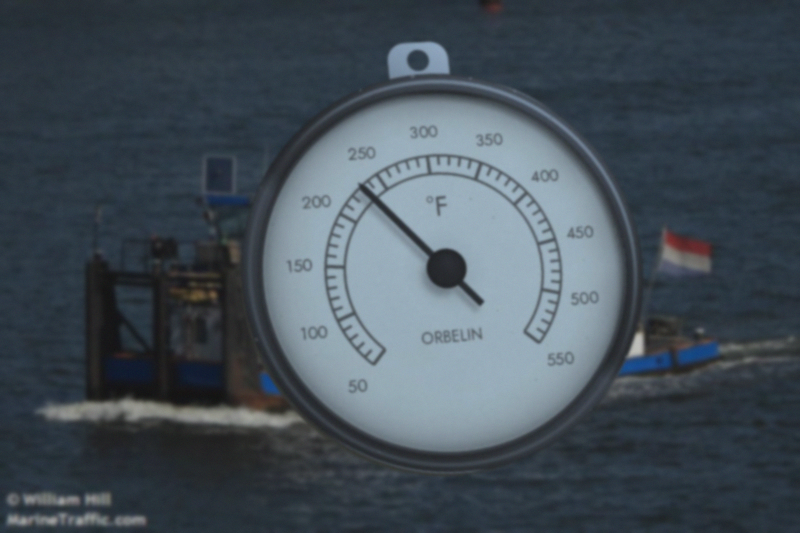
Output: 230 °F
